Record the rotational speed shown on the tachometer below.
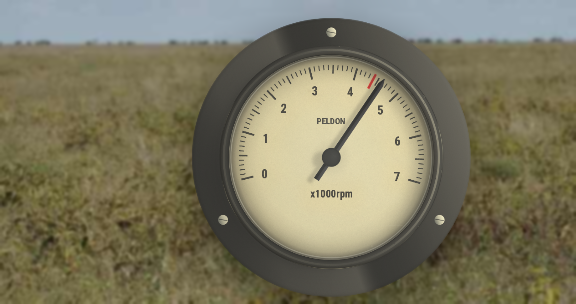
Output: 4600 rpm
